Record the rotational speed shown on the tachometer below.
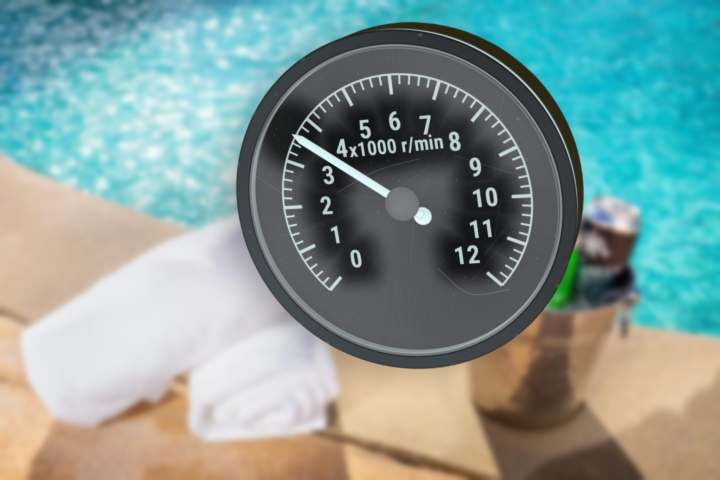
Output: 3600 rpm
